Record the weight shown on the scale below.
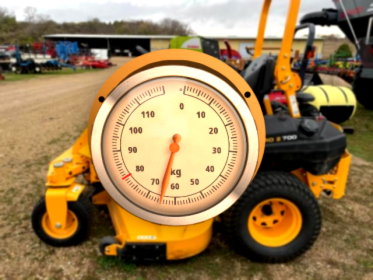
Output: 65 kg
